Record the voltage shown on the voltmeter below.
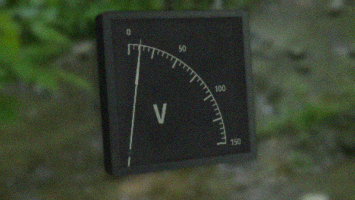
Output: 10 V
